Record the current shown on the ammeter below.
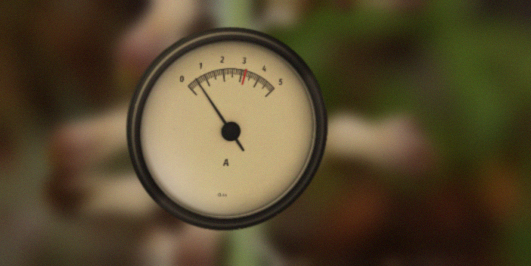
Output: 0.5 A
